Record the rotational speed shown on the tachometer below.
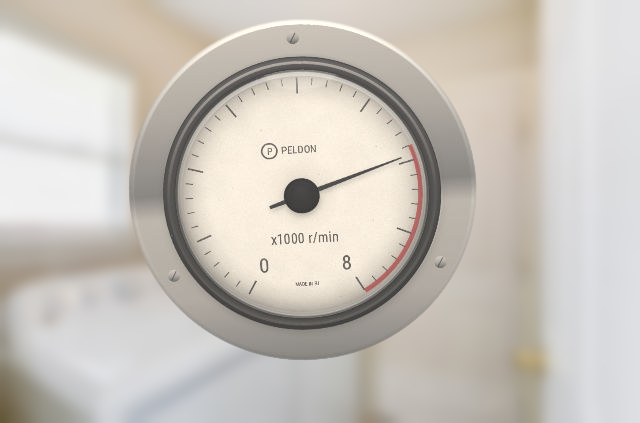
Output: 5900 rpm
